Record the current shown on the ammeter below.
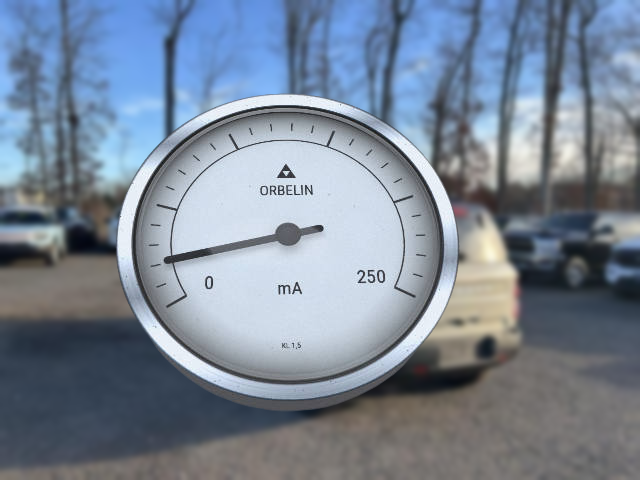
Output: 20 mA
